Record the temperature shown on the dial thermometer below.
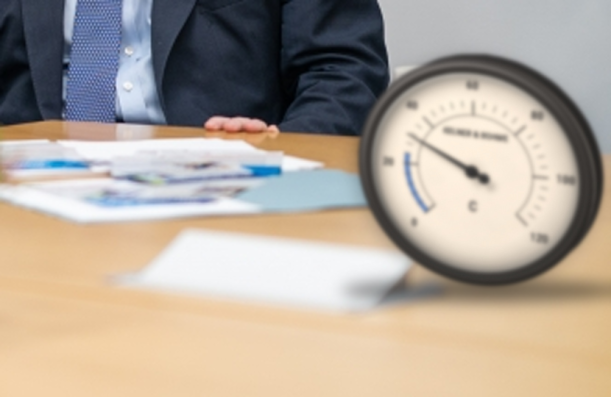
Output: 32 °C
